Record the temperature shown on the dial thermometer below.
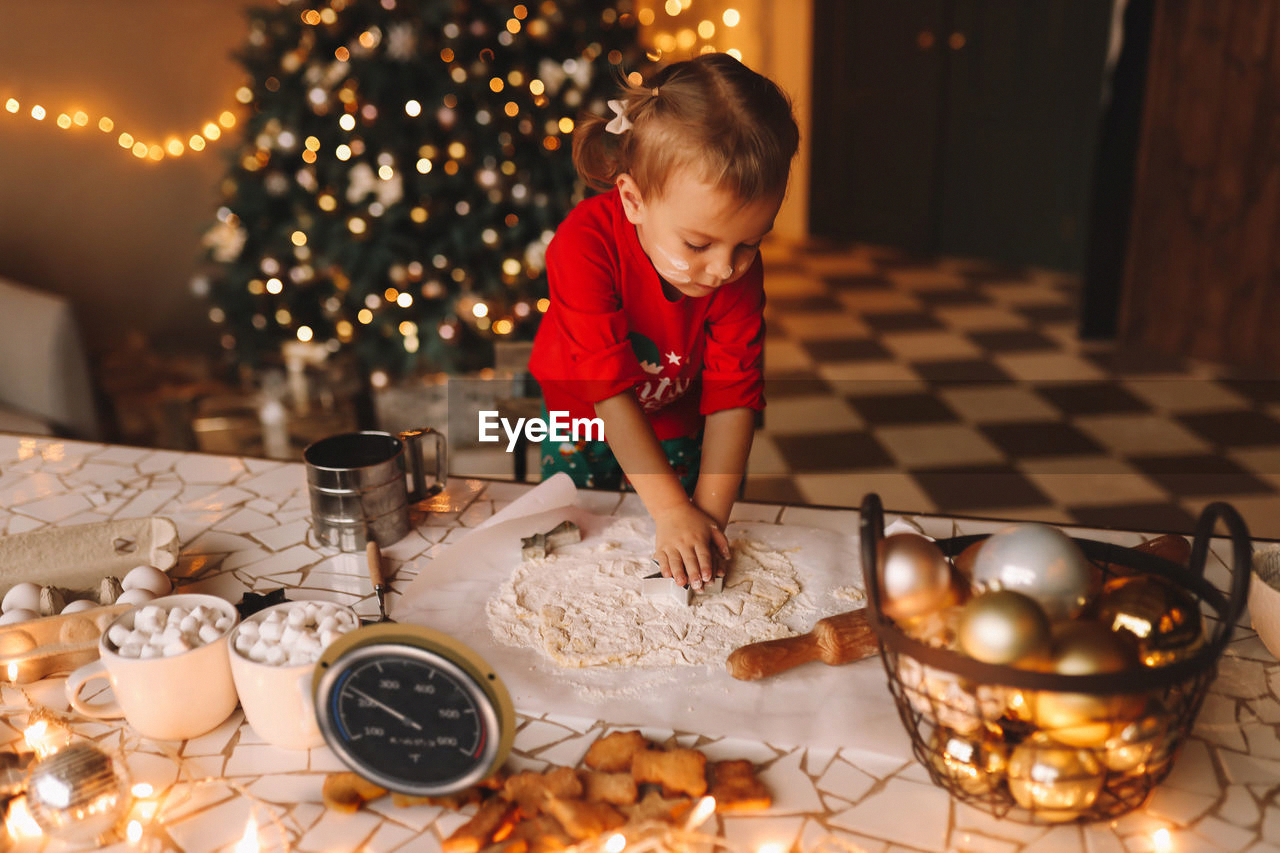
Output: 225 °F
